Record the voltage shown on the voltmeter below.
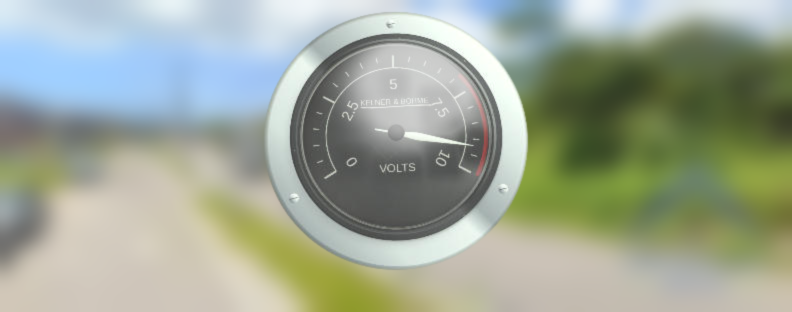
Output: 9.25 V
